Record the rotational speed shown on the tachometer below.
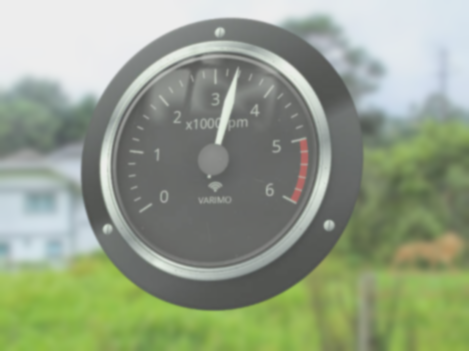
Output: 3400 rpm
